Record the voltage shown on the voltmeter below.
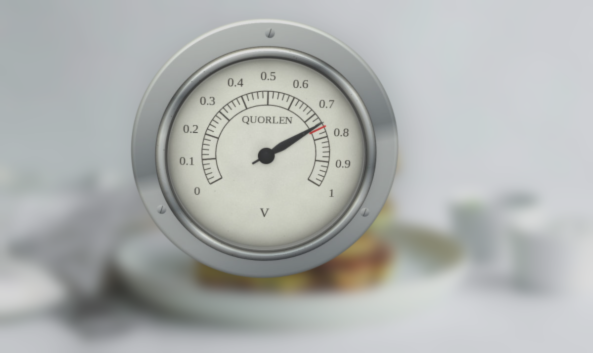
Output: 0.74 V
